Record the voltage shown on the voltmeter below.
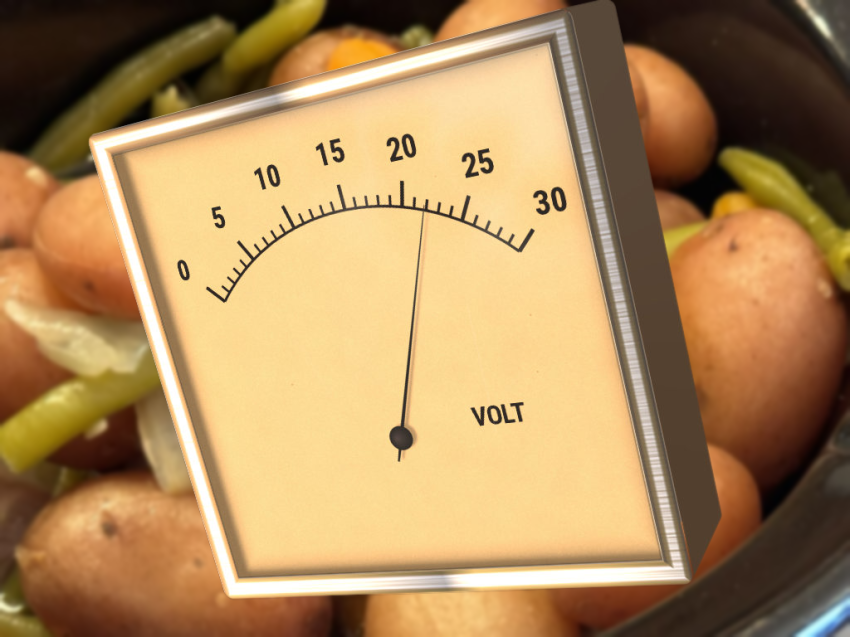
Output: 22 V
